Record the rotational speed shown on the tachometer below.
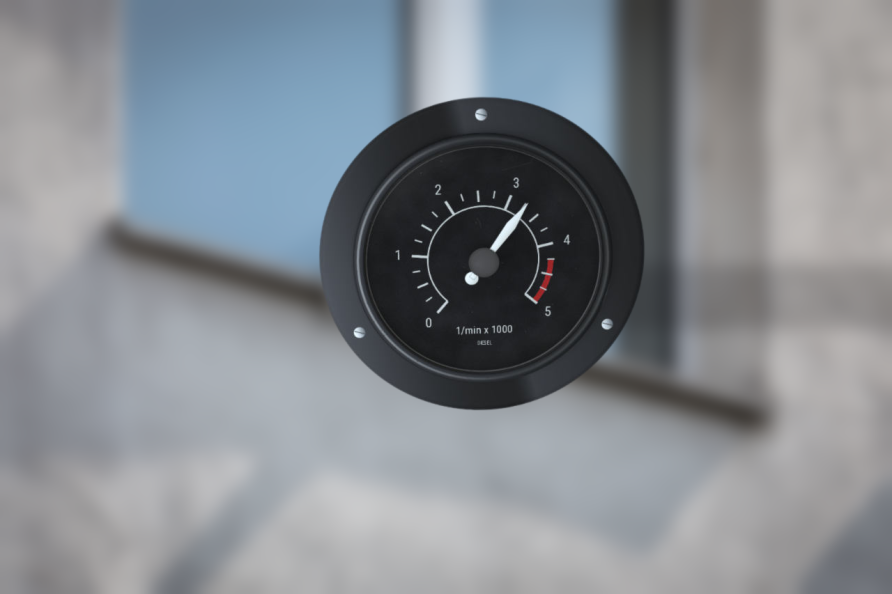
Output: 3250 rpm
